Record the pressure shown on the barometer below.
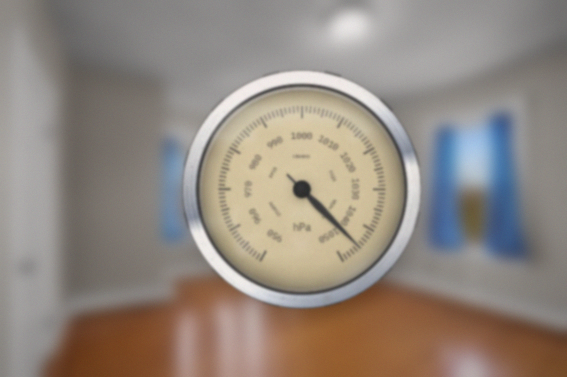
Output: 1045 hPa
